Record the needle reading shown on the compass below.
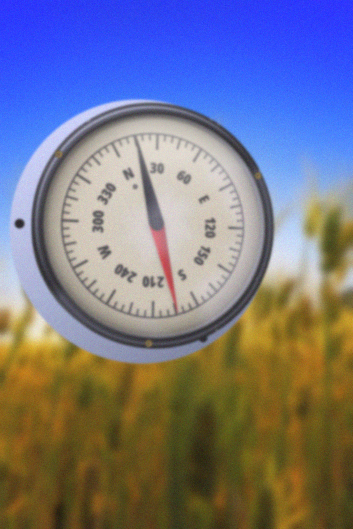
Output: 195 °
